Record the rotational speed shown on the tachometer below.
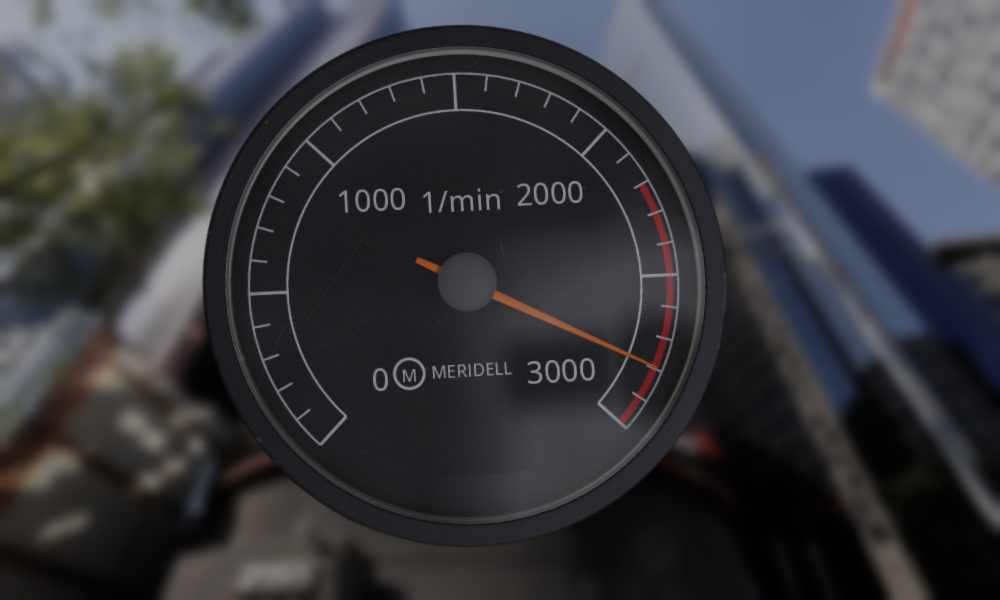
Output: 2800 rpm
